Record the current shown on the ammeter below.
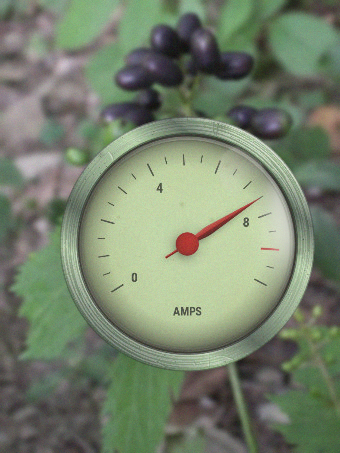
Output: 7.5 A
